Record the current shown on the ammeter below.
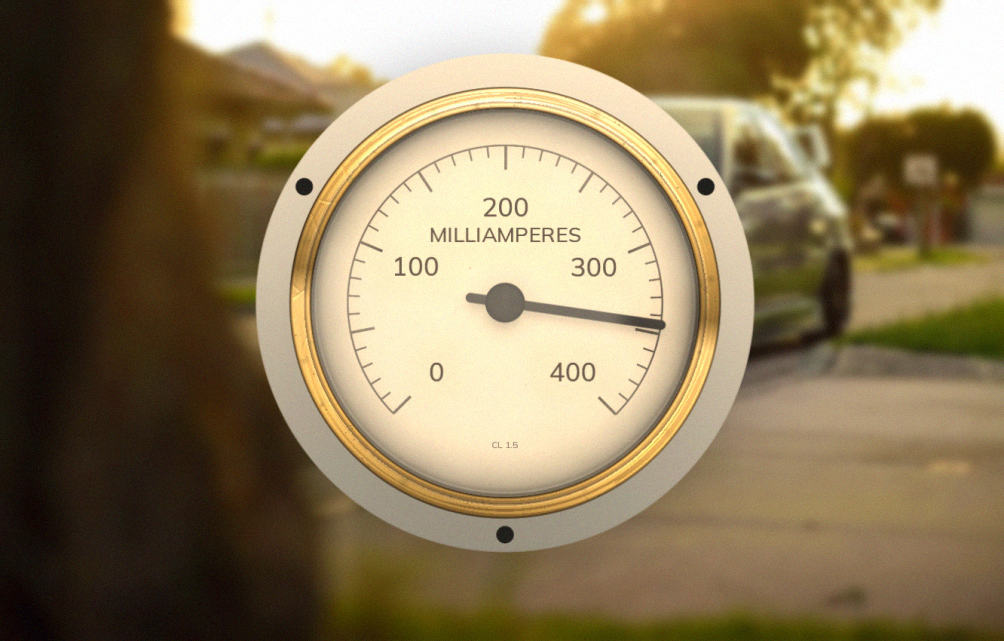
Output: 345 mA
